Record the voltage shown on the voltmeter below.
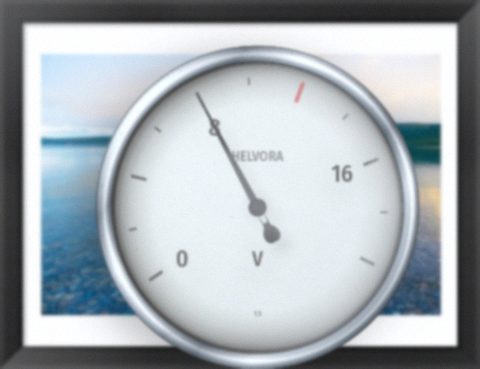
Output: 8 V
